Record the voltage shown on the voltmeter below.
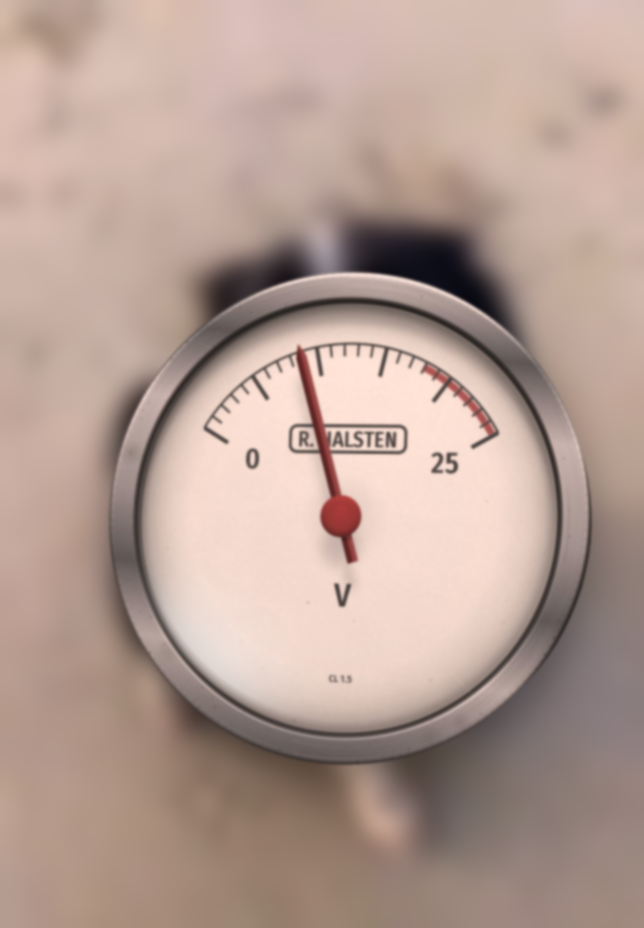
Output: 9 V
